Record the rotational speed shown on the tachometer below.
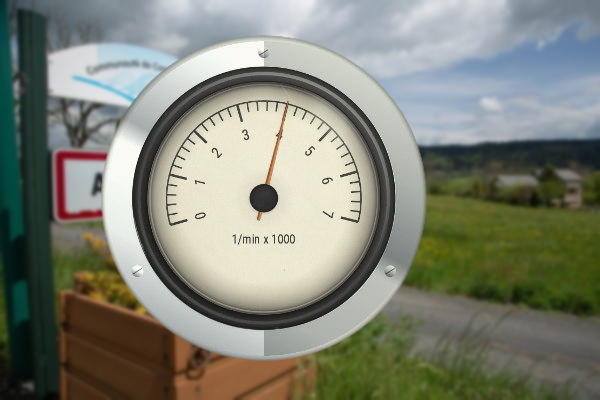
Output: 4000 rpm
